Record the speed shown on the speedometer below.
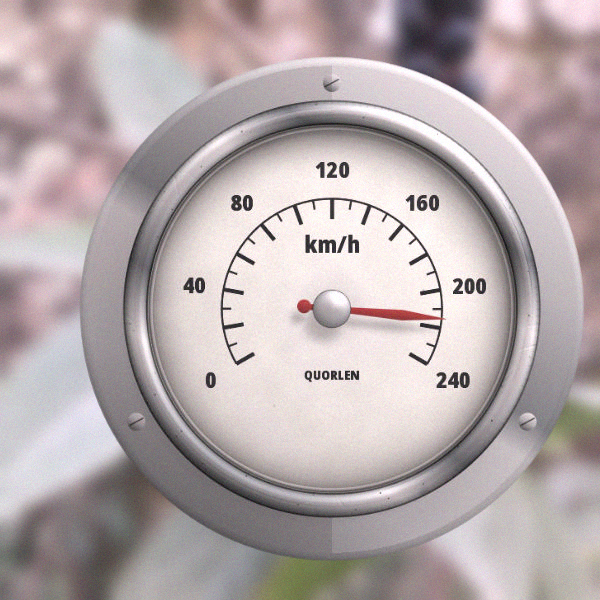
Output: 215 km/h
